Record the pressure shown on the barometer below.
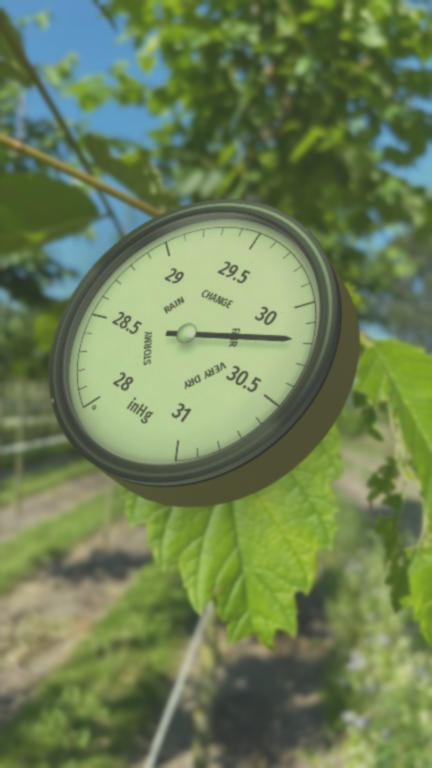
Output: 30.2 inHg
